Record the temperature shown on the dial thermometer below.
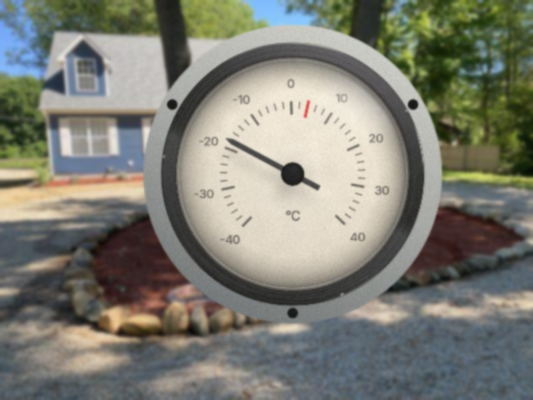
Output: -18 °C
